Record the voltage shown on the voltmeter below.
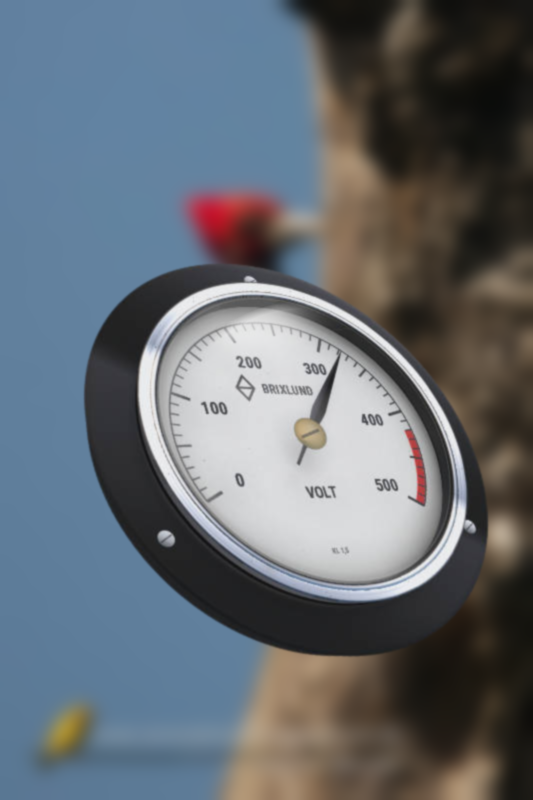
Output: 320 V
